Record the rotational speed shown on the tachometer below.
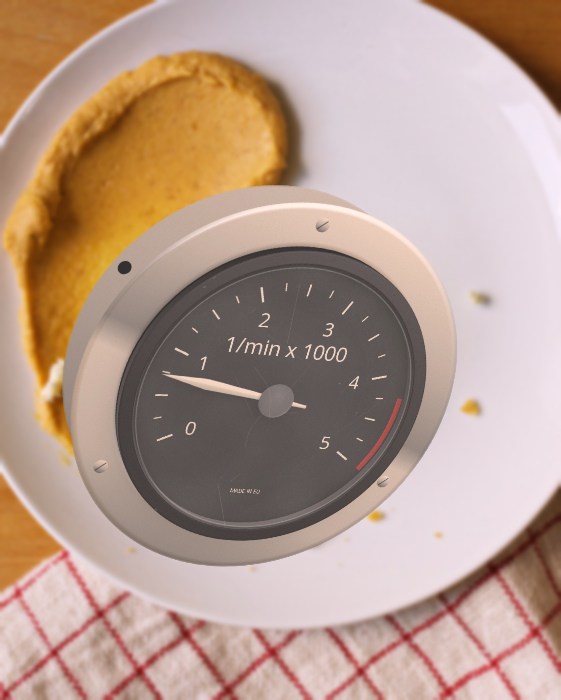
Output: 750 rpm
